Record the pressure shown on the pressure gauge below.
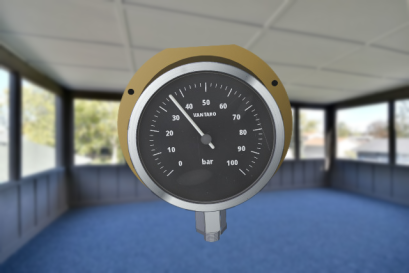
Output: 36 bar
